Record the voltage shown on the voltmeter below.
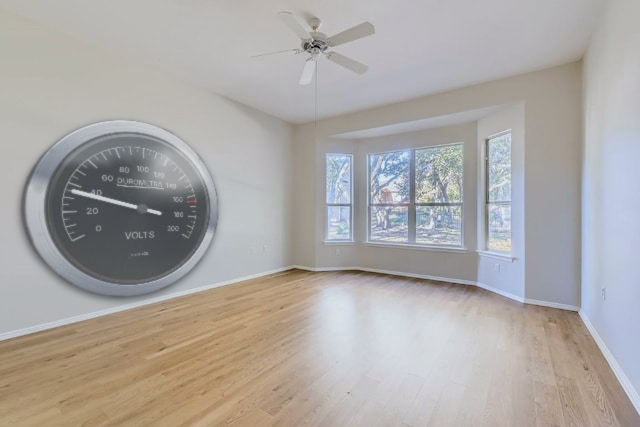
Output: 35 V
